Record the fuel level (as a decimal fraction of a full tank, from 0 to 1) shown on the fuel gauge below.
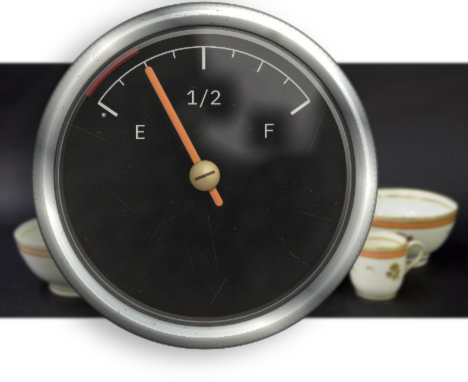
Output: 0.25
